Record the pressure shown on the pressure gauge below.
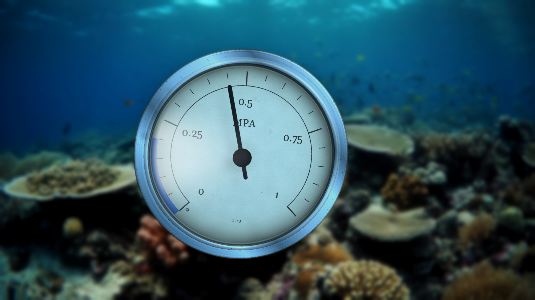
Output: 0.45 MPa
